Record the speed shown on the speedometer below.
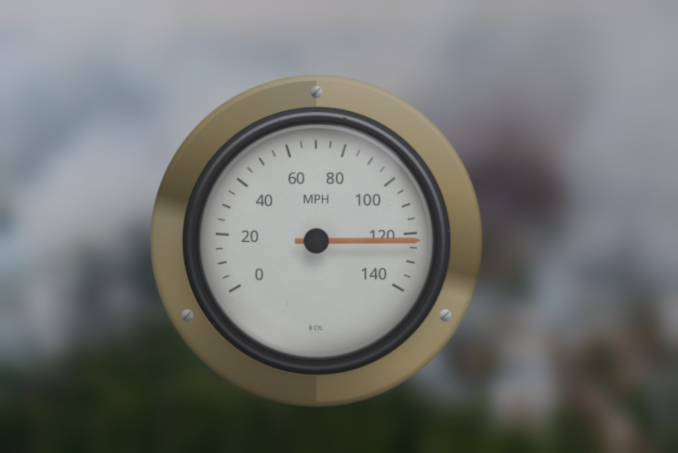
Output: 122.5 mph
